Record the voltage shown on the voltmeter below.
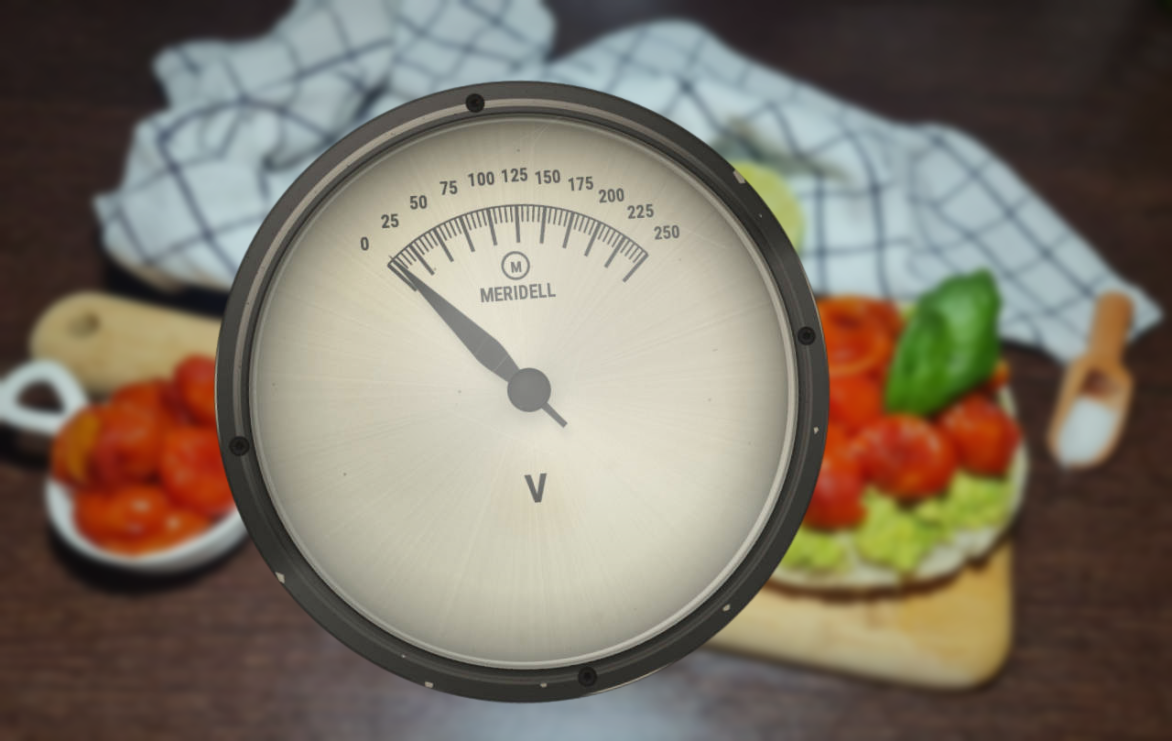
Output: 5 V
